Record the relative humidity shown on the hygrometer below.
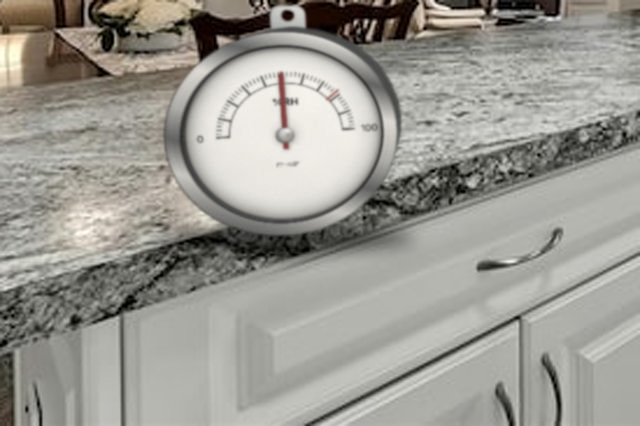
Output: 50 %
